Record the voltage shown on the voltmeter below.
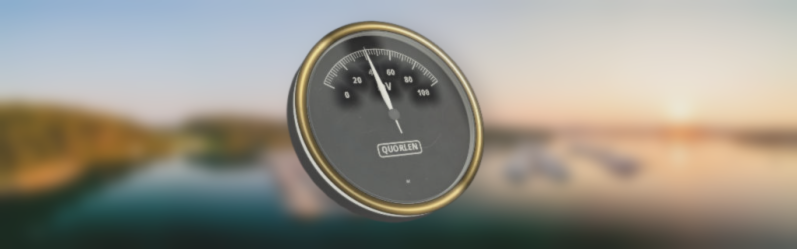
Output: 40 mV
